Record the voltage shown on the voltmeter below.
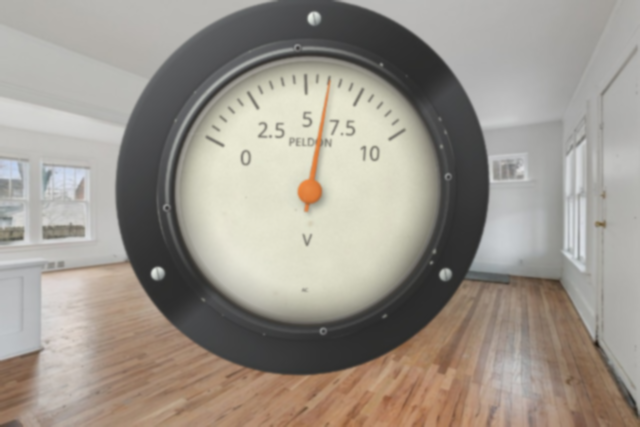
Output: 6 V
